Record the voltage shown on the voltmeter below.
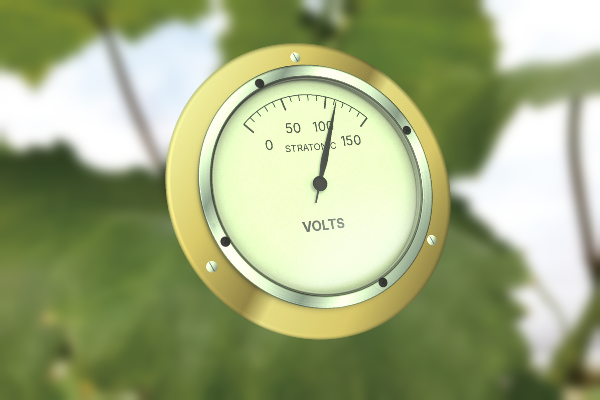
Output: 110 V
